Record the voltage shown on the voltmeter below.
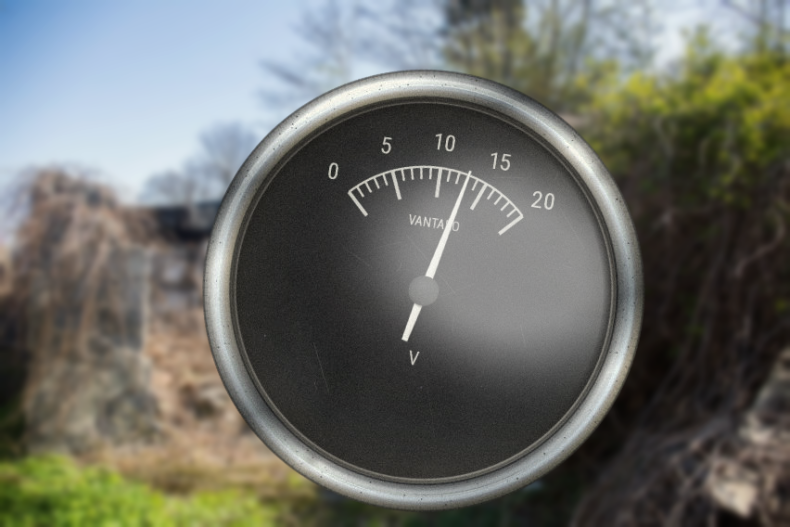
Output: 13 V
